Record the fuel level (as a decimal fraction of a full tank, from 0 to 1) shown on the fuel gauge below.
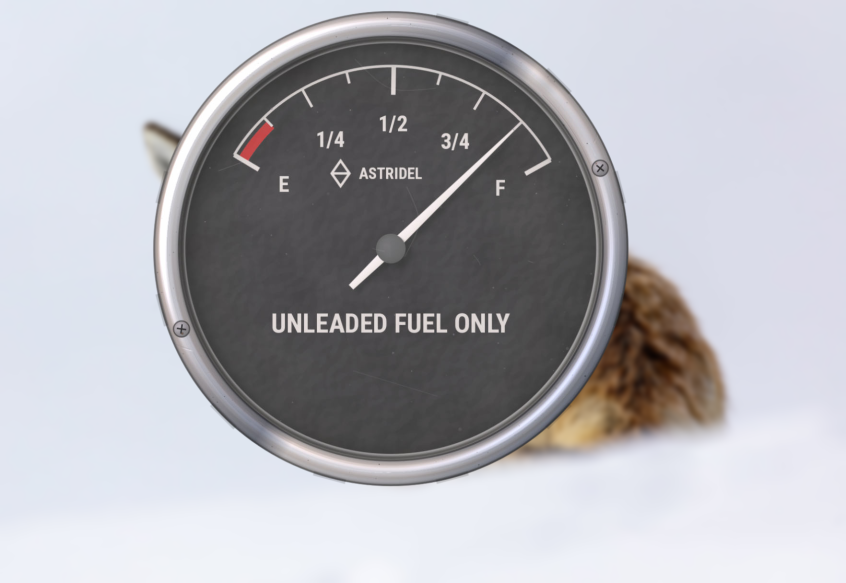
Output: 0.875
